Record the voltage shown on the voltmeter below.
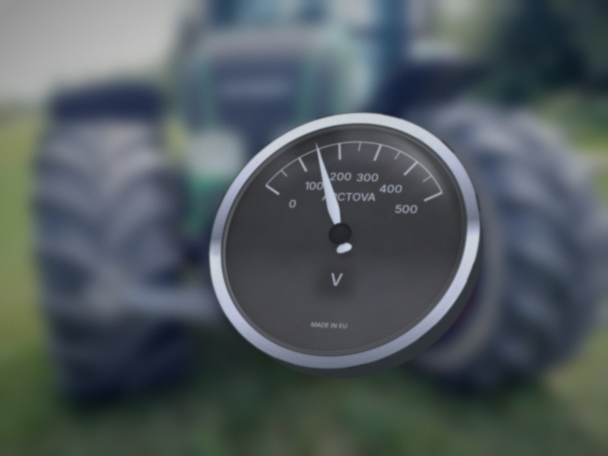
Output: 150 V
